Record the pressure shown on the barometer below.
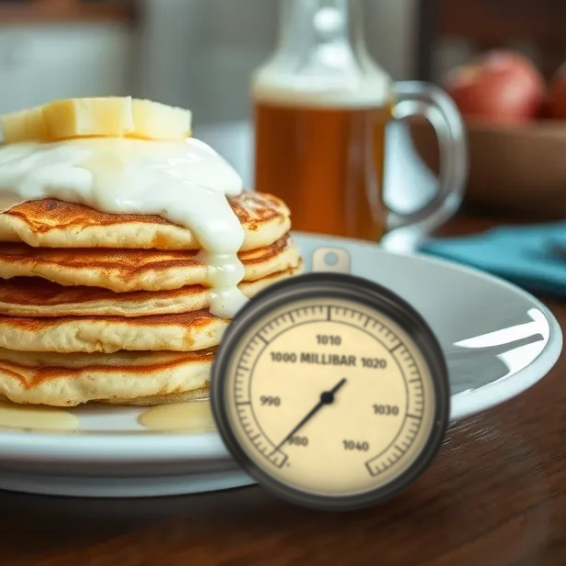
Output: 982 mbar
